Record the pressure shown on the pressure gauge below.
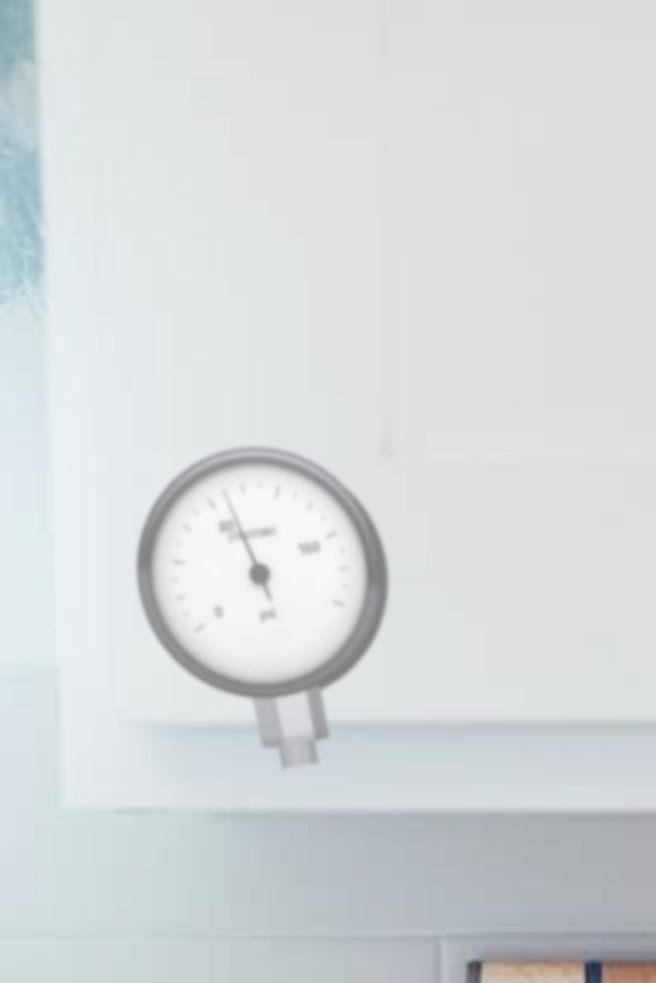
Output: 90 psi
